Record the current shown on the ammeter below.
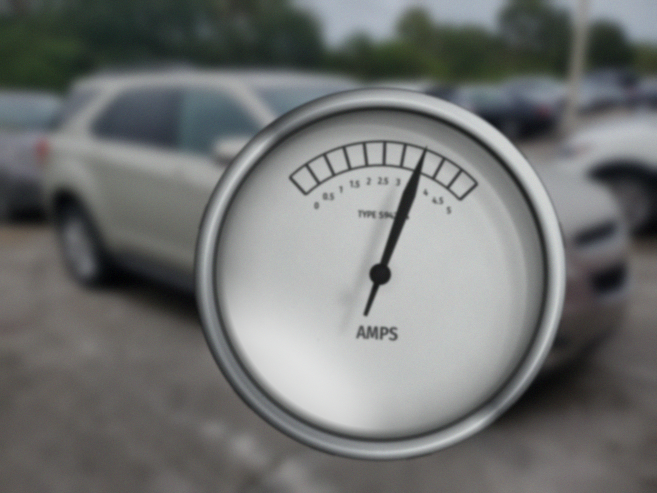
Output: 3.5 A
